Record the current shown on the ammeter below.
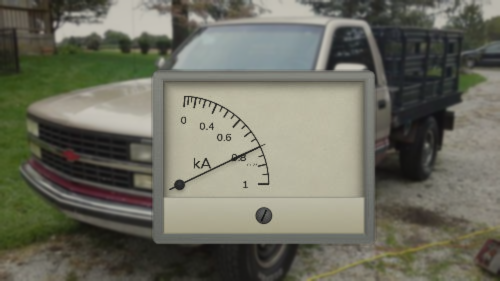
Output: 0.8 kA
